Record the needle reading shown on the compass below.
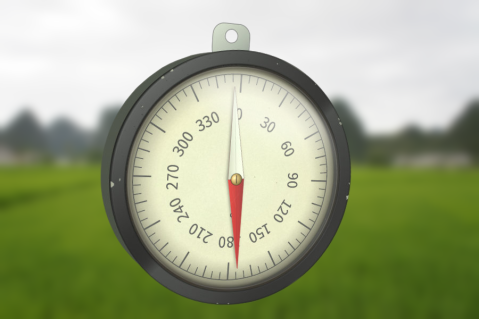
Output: 175 °
